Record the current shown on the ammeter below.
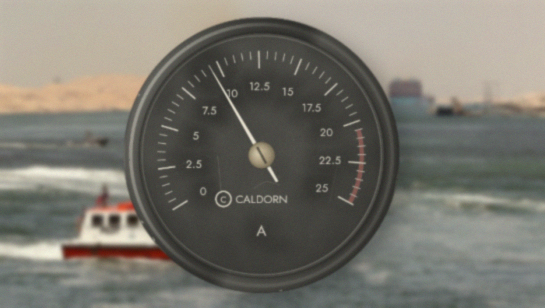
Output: 9.5 A
